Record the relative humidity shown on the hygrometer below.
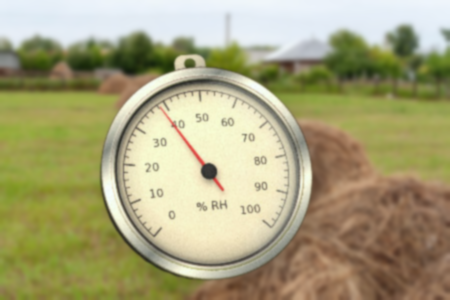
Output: 38 %
